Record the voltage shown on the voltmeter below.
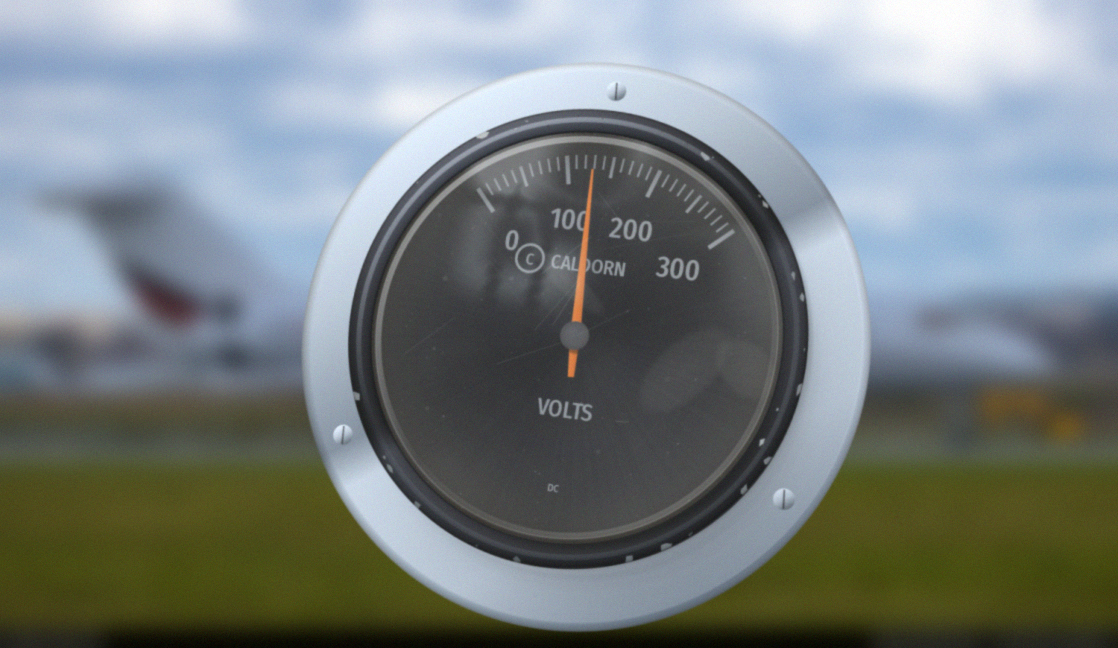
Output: 130 V
